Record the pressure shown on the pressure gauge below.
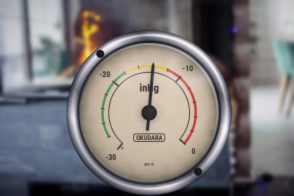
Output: -14 inHg
